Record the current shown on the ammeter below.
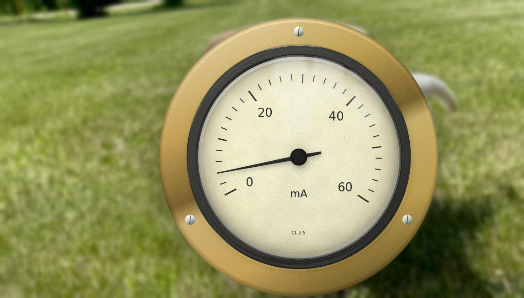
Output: 4 mA
